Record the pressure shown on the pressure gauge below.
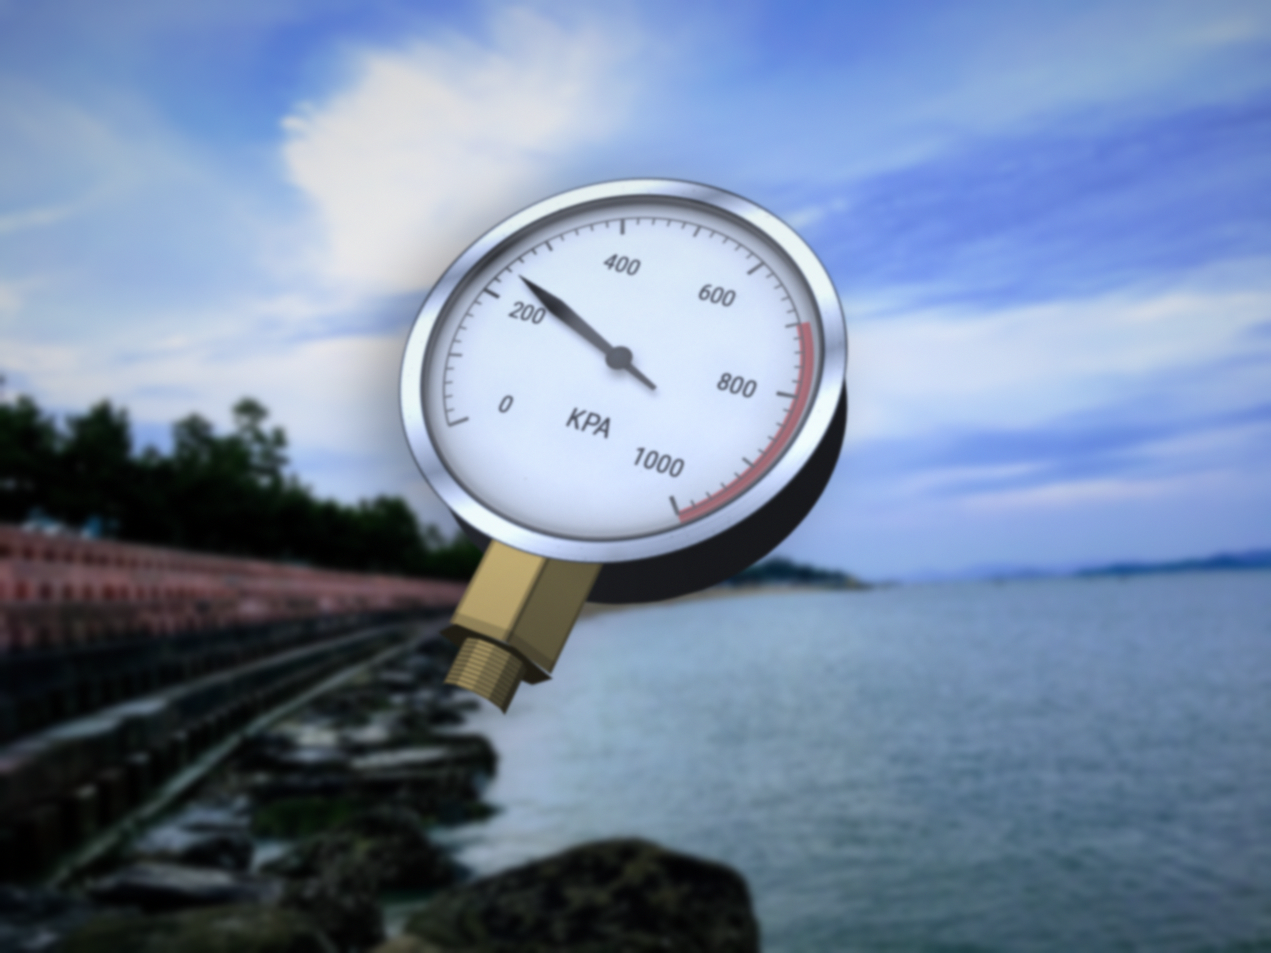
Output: 240 kPa
